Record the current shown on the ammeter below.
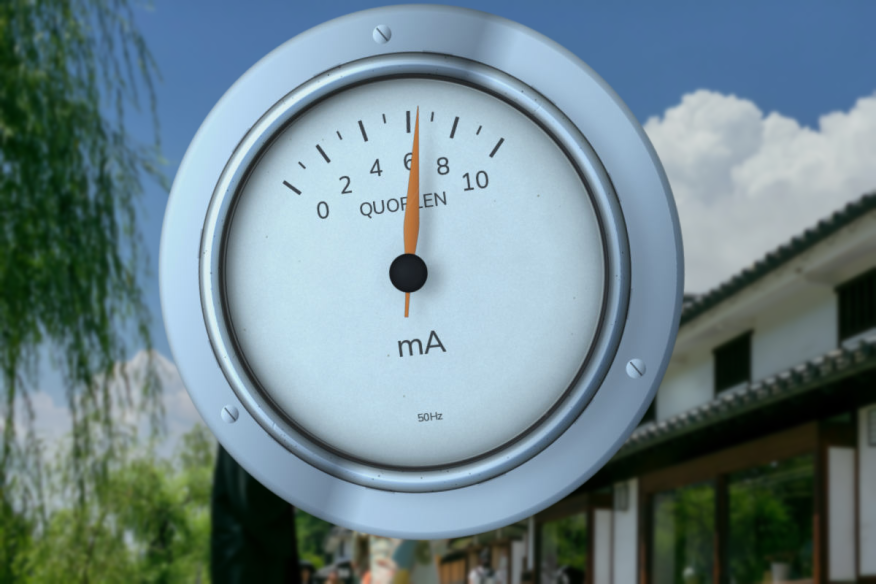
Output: 6.5 mA
